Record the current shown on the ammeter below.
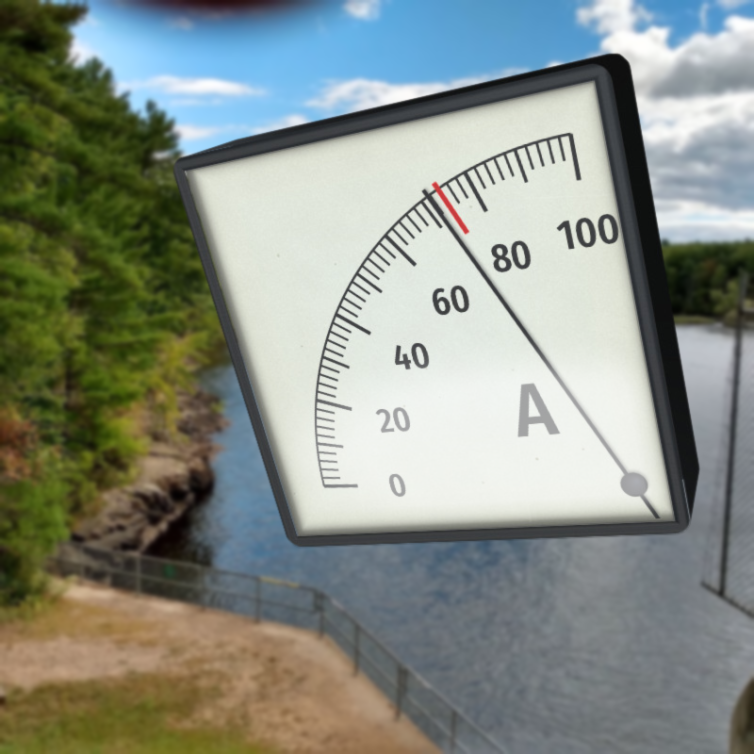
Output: 72 A
